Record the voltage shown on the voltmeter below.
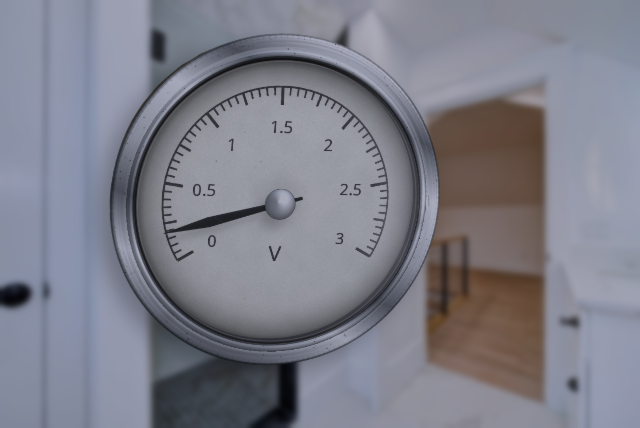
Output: 0.2 V
